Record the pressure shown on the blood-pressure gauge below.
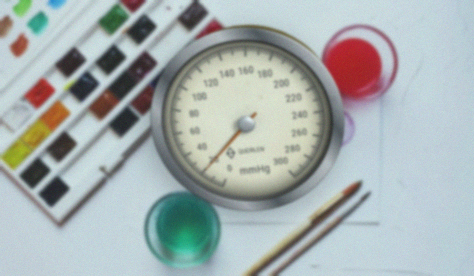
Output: 20 mmHg
